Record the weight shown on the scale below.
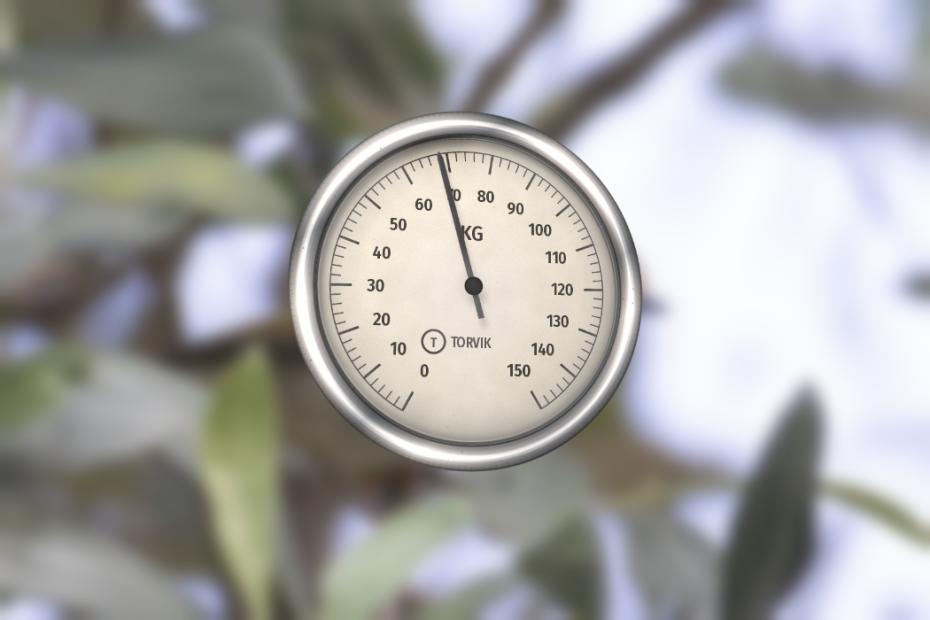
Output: 68 kg
